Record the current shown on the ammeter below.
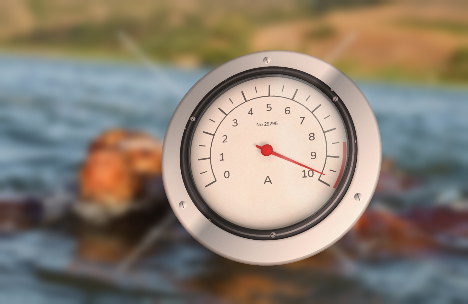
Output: 9.75 A
